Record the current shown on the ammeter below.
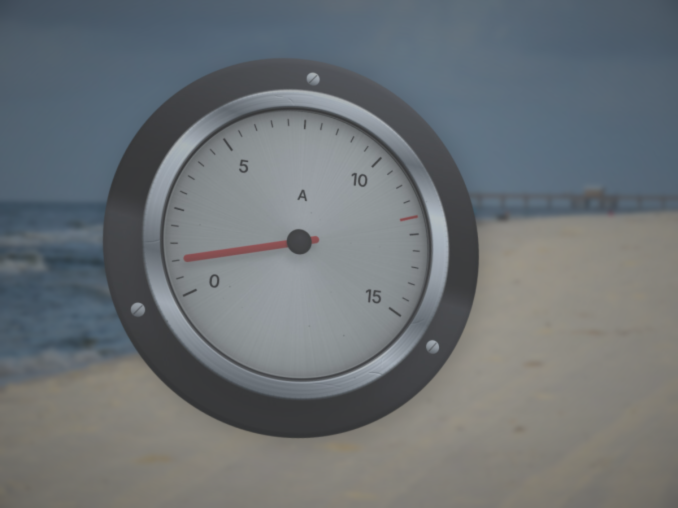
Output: 1 A
